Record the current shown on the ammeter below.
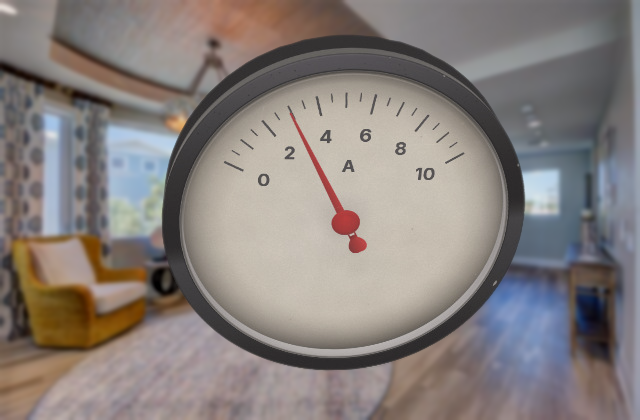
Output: 3 A
